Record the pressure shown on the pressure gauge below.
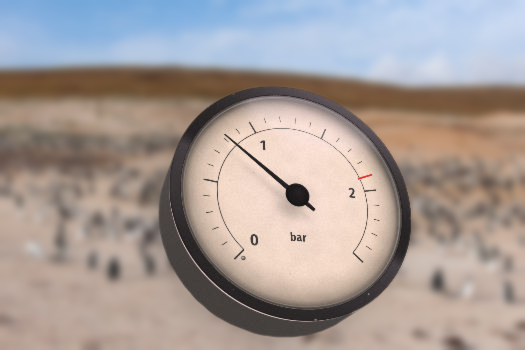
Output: 0.8 bar
